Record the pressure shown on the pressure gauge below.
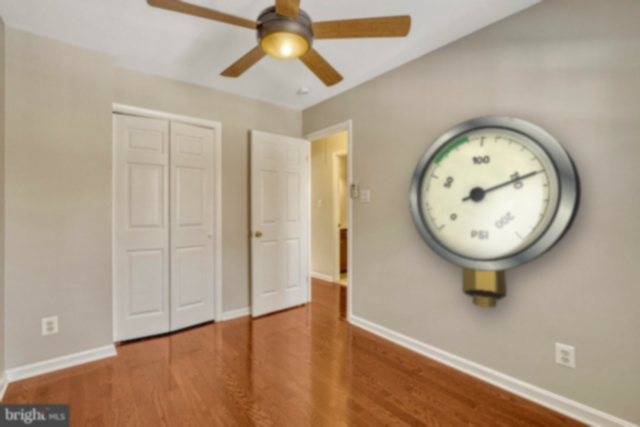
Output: 150 psi
